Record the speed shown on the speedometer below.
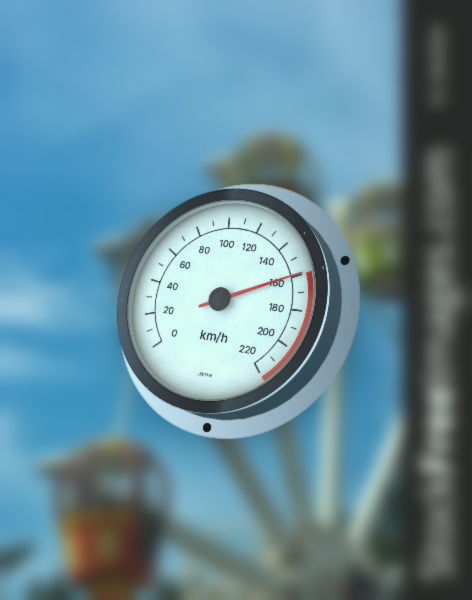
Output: 160 km/h
